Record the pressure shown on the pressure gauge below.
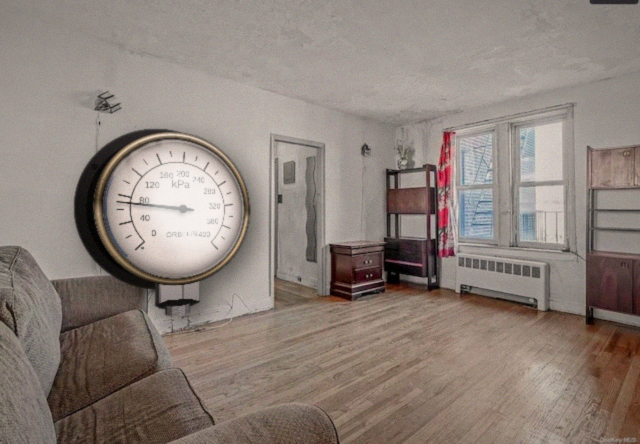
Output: 70 kPa
